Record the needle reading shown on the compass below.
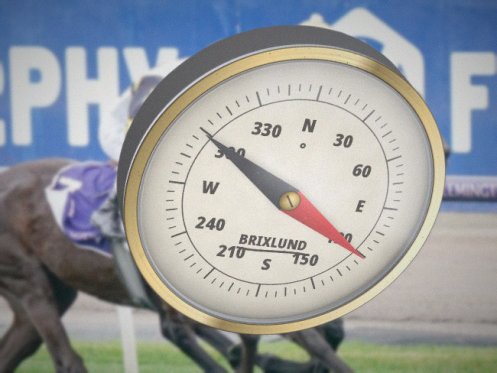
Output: 120 °
